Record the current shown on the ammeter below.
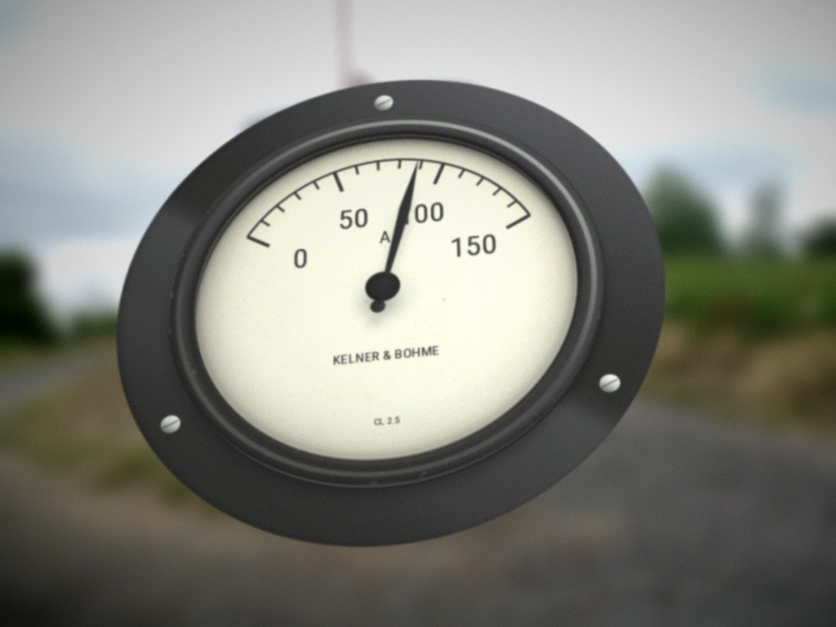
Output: 90 A
